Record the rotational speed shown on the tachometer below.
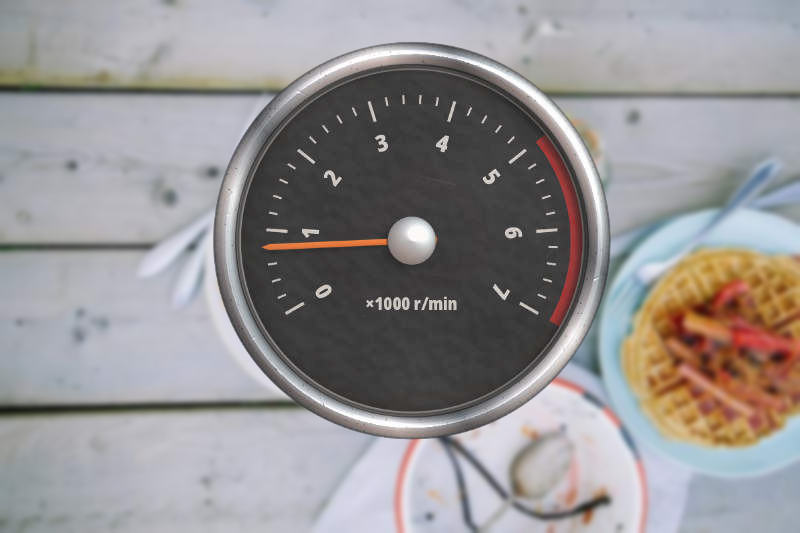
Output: 800 rpm
